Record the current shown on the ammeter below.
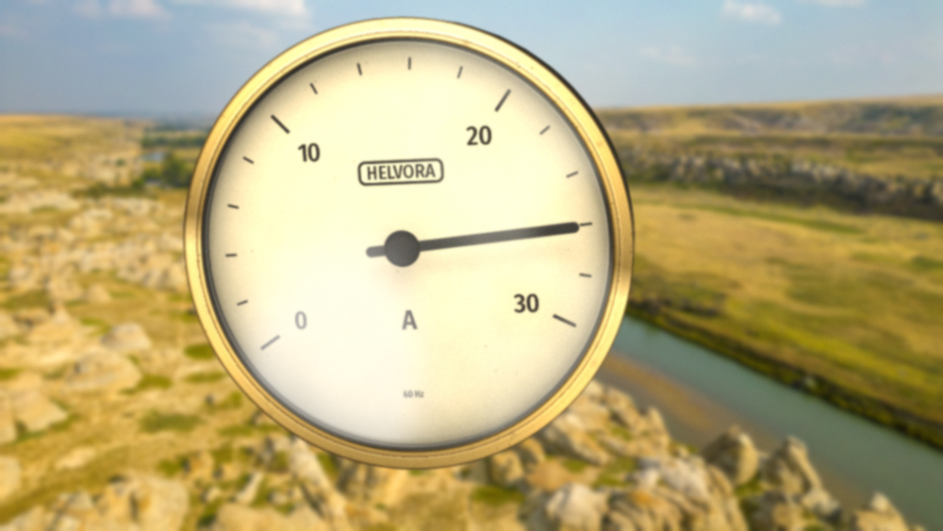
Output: 26 A
